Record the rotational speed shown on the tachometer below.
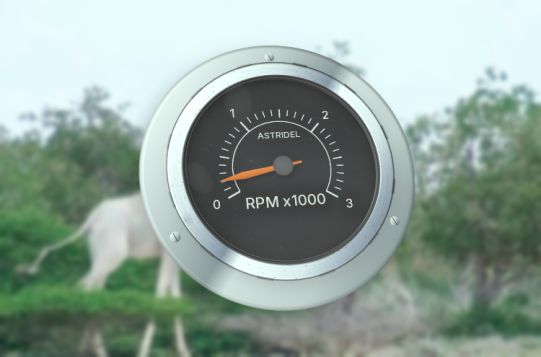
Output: 200 rpm
